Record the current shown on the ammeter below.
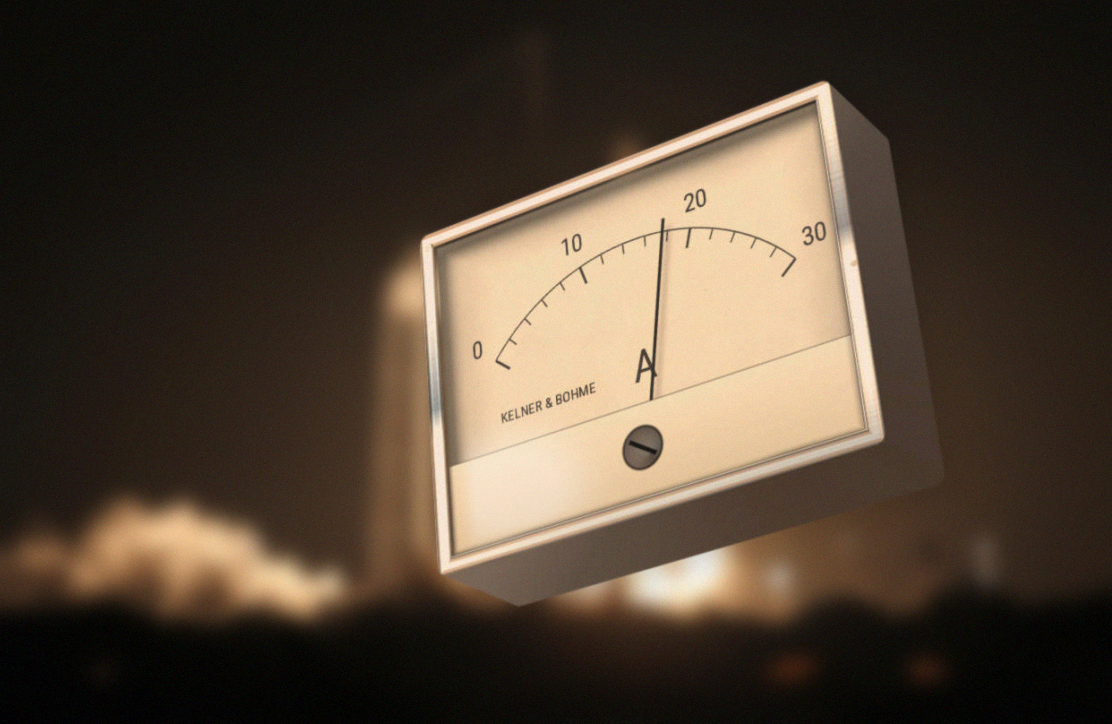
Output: 18 A
